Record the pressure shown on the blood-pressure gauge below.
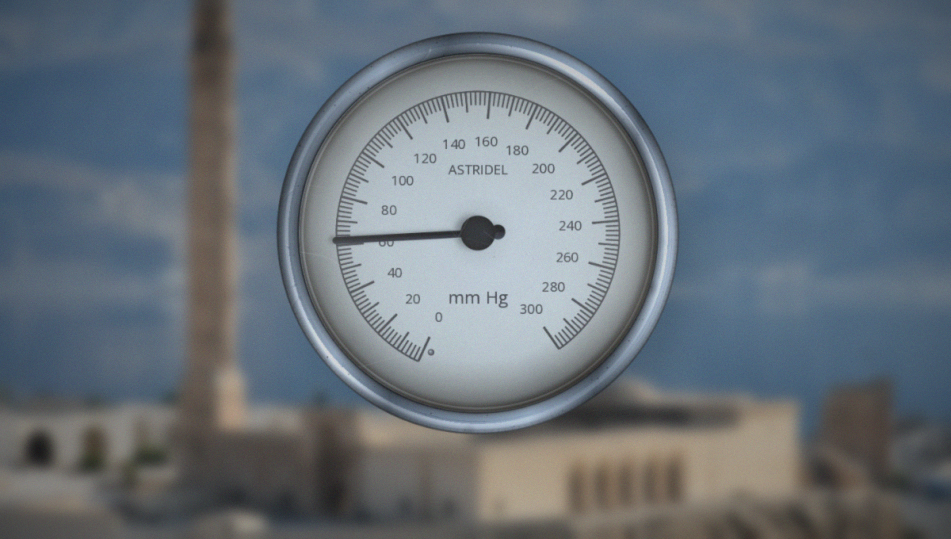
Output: 62 mmHg
